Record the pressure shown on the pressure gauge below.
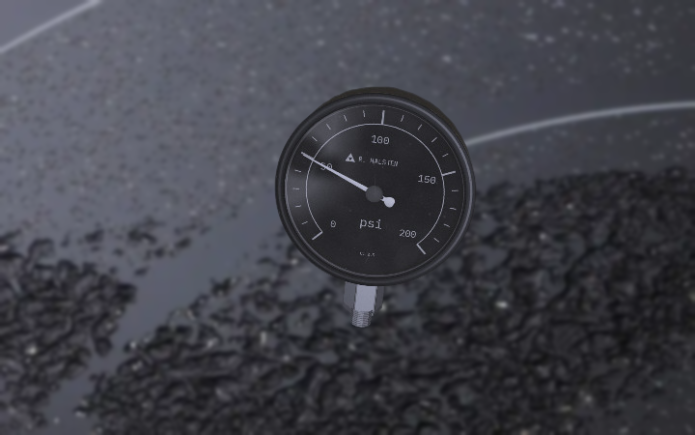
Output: 50 psi
